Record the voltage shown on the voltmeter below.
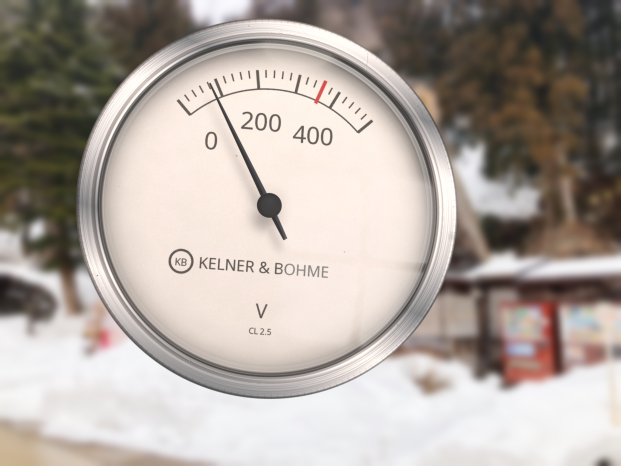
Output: 80 V
